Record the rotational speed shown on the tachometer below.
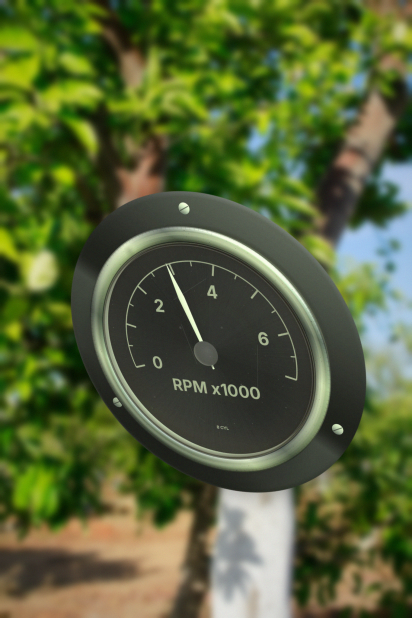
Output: 3000 rpm
